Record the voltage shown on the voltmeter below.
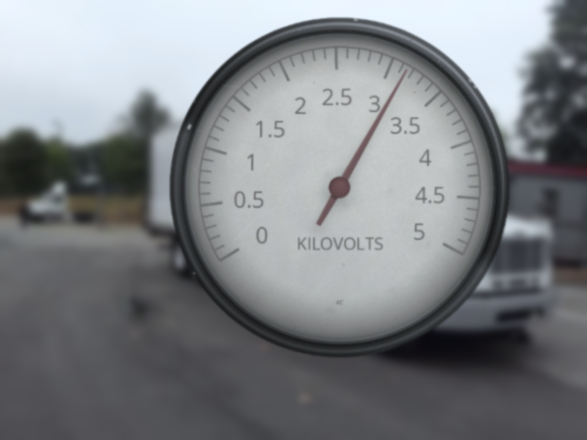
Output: 3.15 kV
